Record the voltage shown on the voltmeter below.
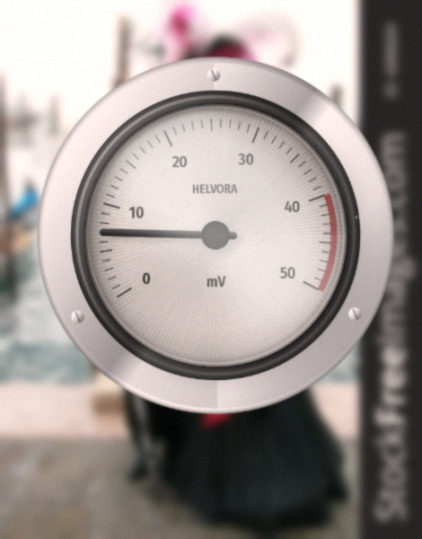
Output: 7 mV
